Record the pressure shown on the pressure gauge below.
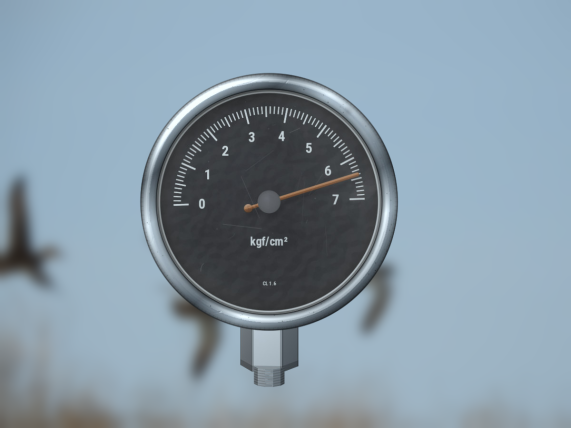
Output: 6.4 kg/cm²
